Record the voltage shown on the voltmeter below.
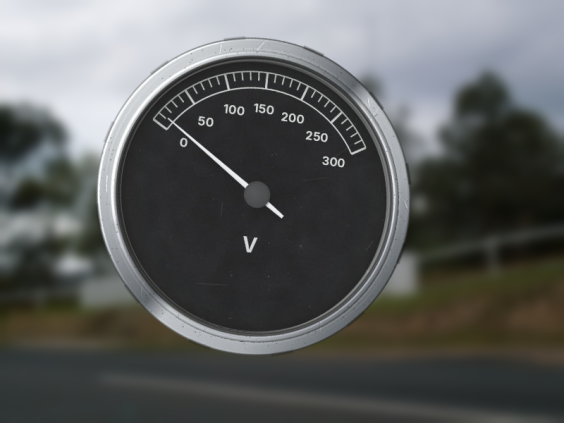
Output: 10 V
